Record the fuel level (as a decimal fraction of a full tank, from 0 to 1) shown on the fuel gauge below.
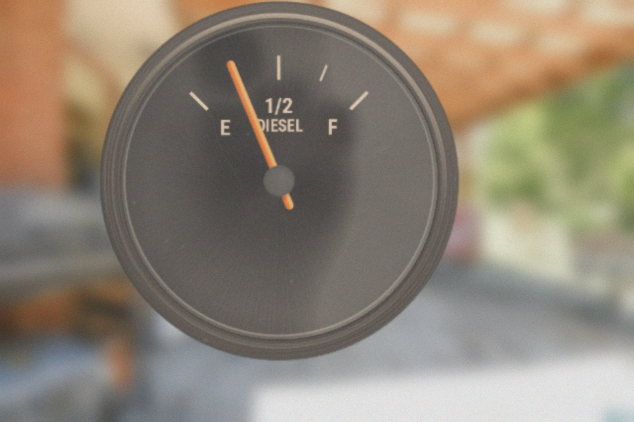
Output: 0.25
